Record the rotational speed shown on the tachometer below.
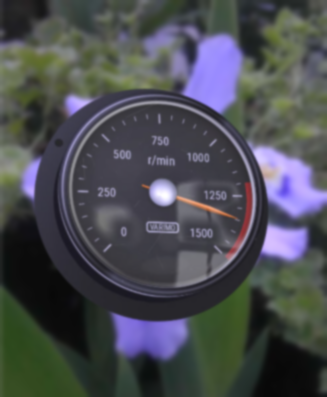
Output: 1350 rpm
